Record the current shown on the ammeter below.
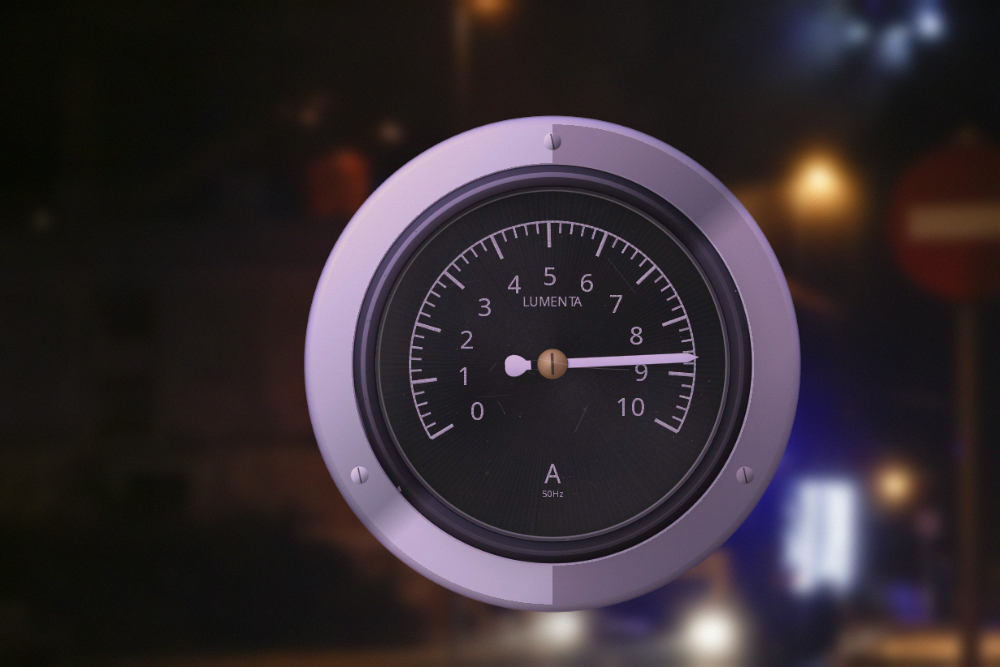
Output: 8.7 A
